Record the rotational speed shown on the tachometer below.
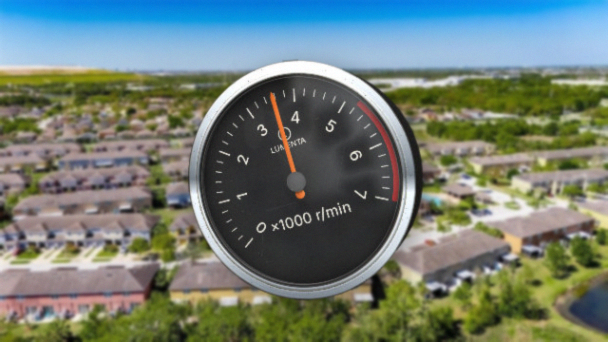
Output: 3600 rpm
